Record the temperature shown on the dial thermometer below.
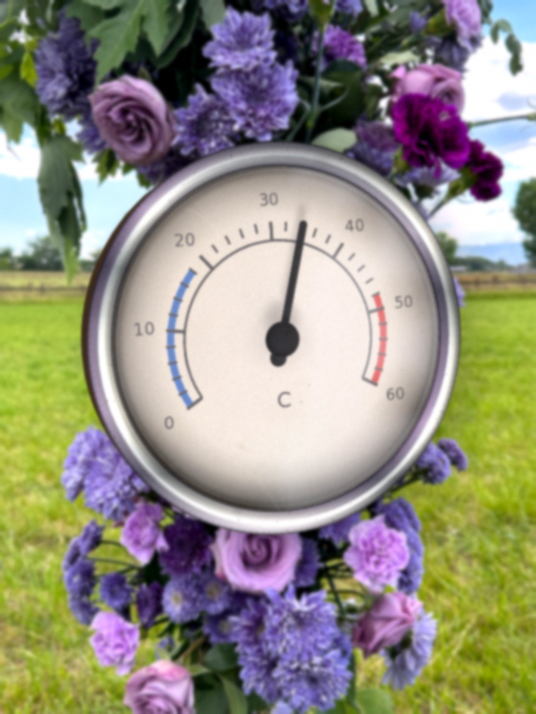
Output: 34 °C
